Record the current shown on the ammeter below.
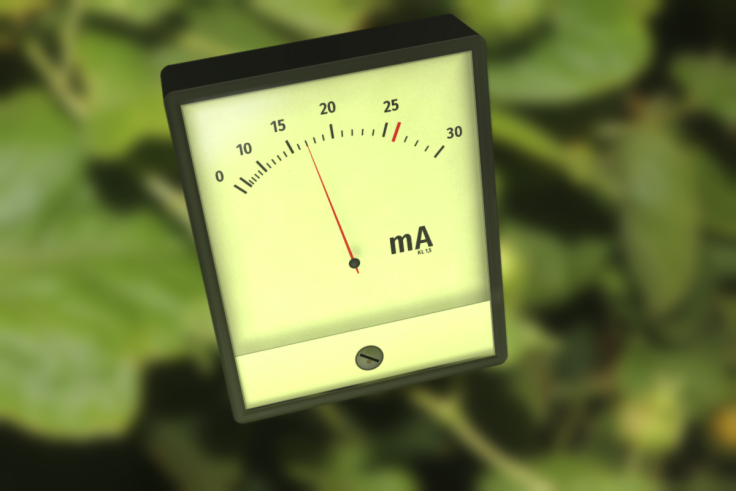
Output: 17 mA
